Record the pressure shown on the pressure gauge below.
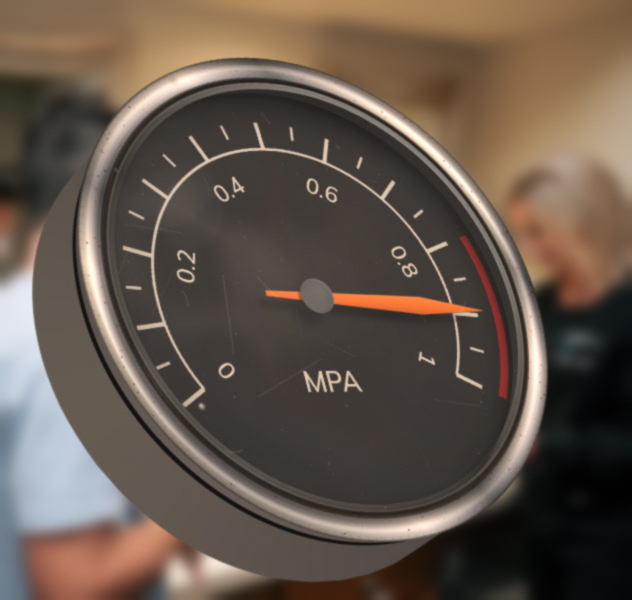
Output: 0.9 MPa
